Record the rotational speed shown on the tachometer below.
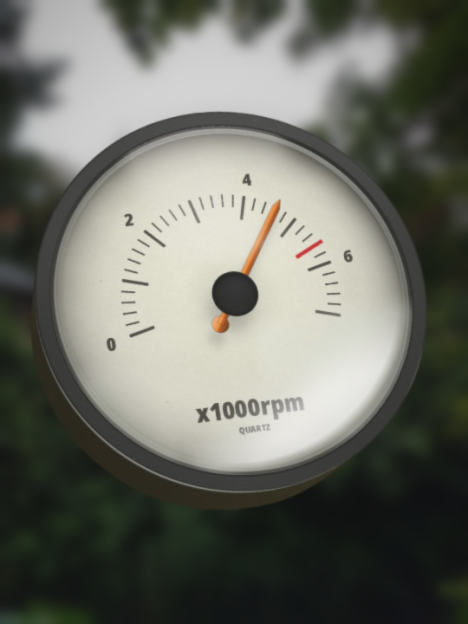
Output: 4600 rpm
